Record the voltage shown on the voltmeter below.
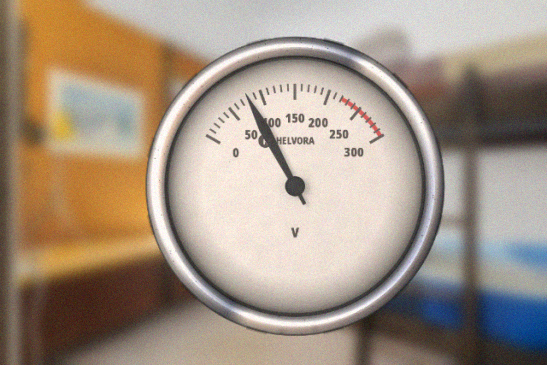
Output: 80 V
